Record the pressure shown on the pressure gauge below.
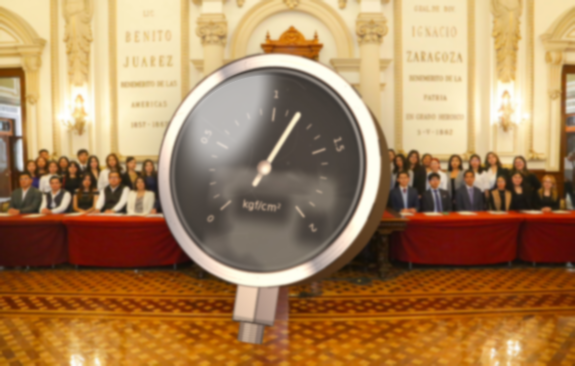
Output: 1.2 kg/cm²
